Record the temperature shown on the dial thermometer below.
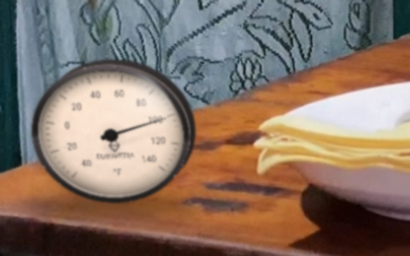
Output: 100 °F
